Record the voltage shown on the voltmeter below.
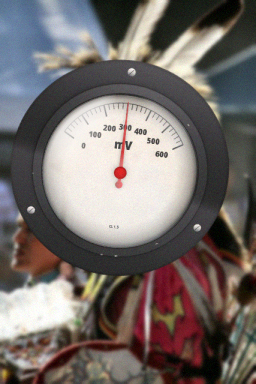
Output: 300 mV
